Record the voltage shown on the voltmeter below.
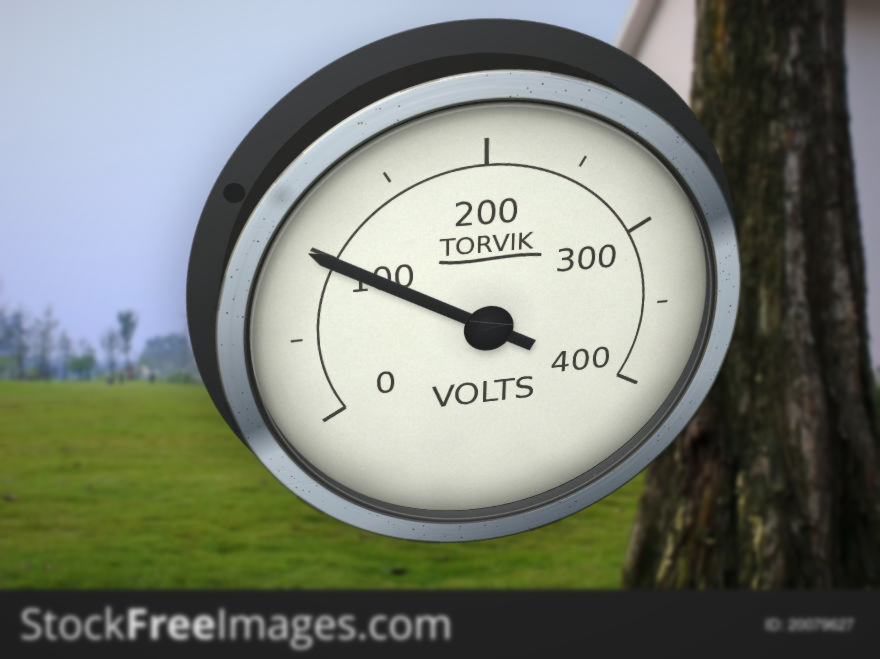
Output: 100 V
